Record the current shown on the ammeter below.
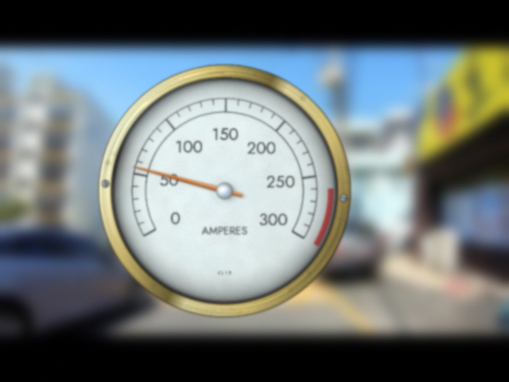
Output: 55 A
